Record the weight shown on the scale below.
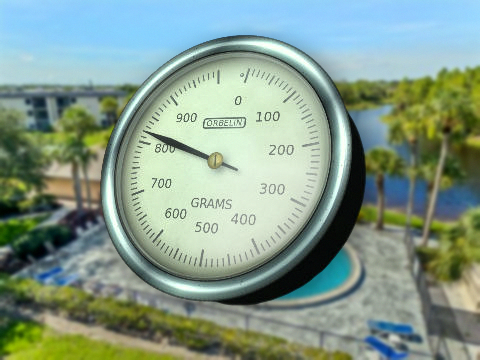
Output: 820 g
